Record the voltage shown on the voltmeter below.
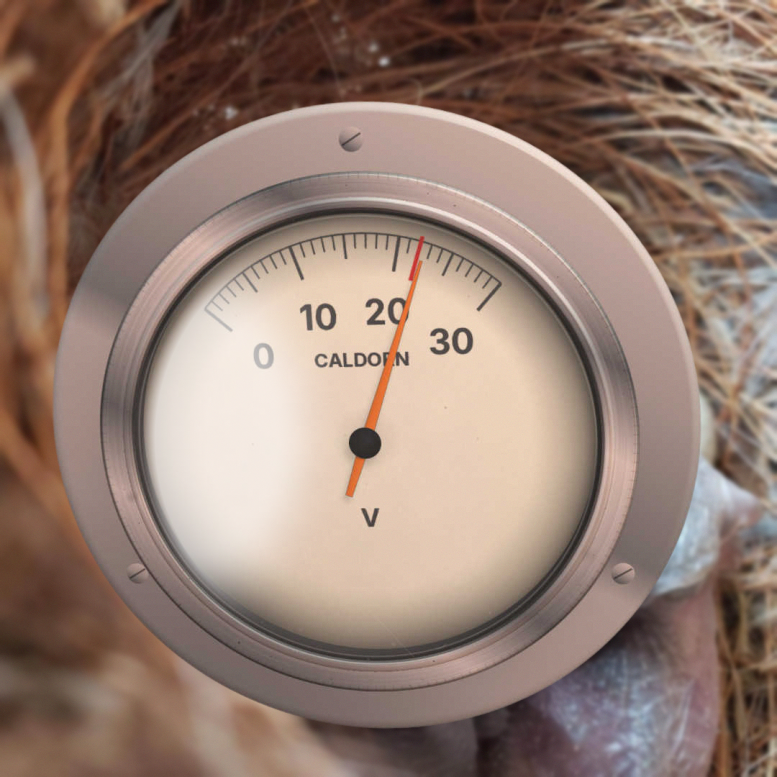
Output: 22.5 V
